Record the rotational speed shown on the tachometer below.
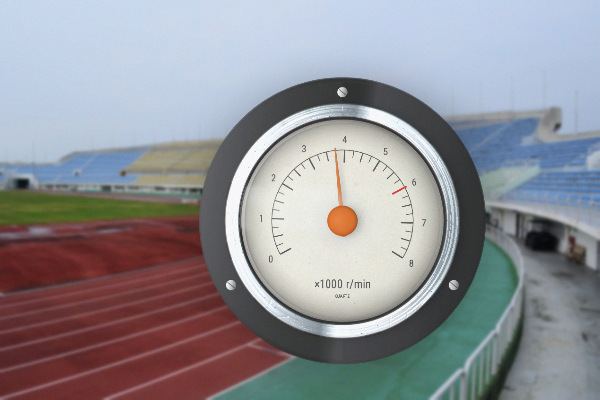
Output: 3750 rpm
